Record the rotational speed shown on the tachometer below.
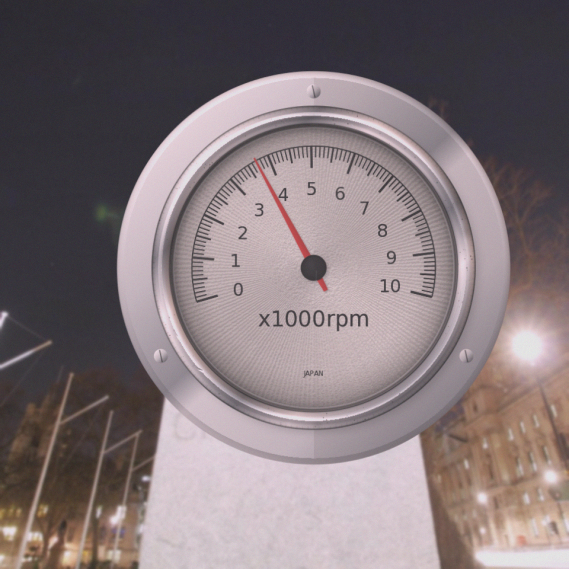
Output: 3700 rpm
